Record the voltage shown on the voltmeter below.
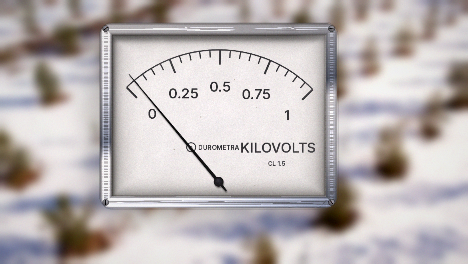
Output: 0.05 kV
